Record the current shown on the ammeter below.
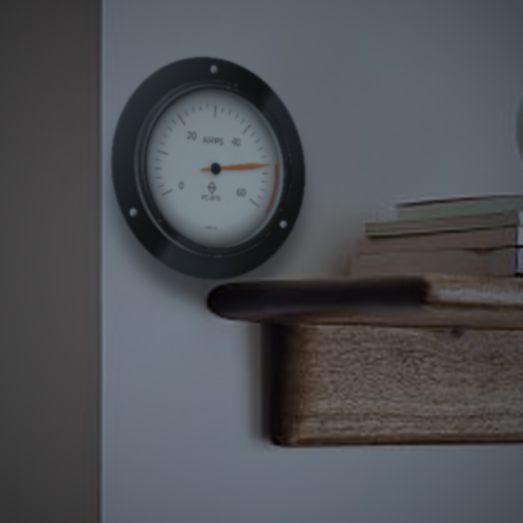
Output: 50 A
